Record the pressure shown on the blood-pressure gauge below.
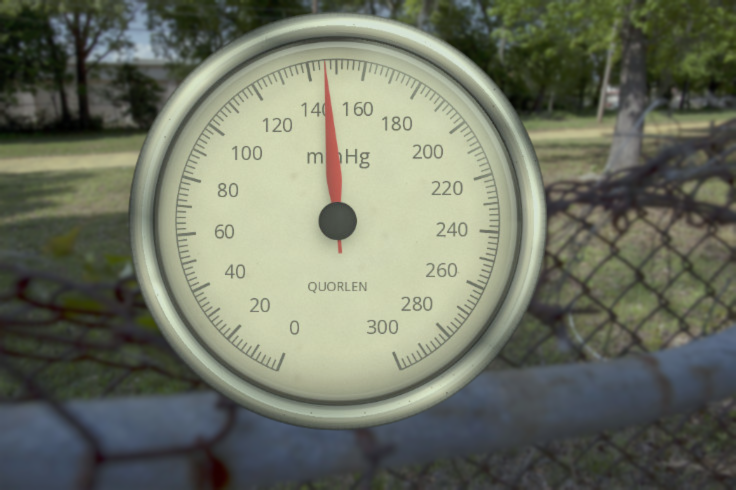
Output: 146 mmHg
